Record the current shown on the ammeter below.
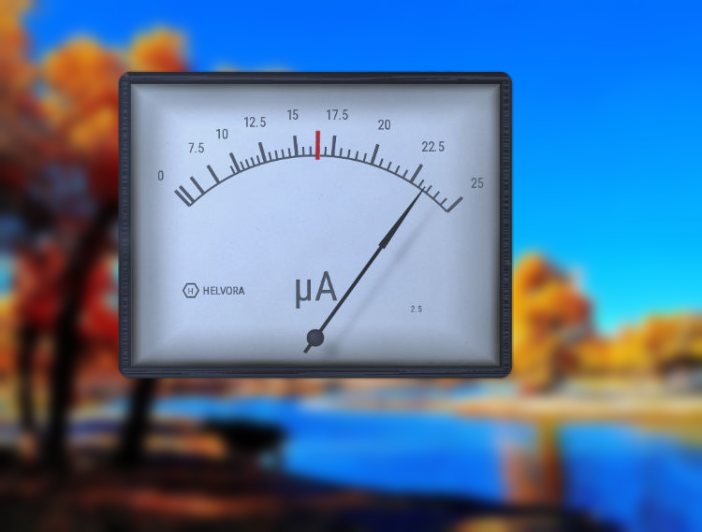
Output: 23.25 µA
